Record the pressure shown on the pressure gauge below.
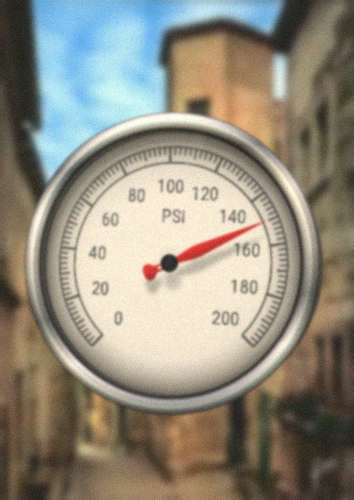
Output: 150 psi
